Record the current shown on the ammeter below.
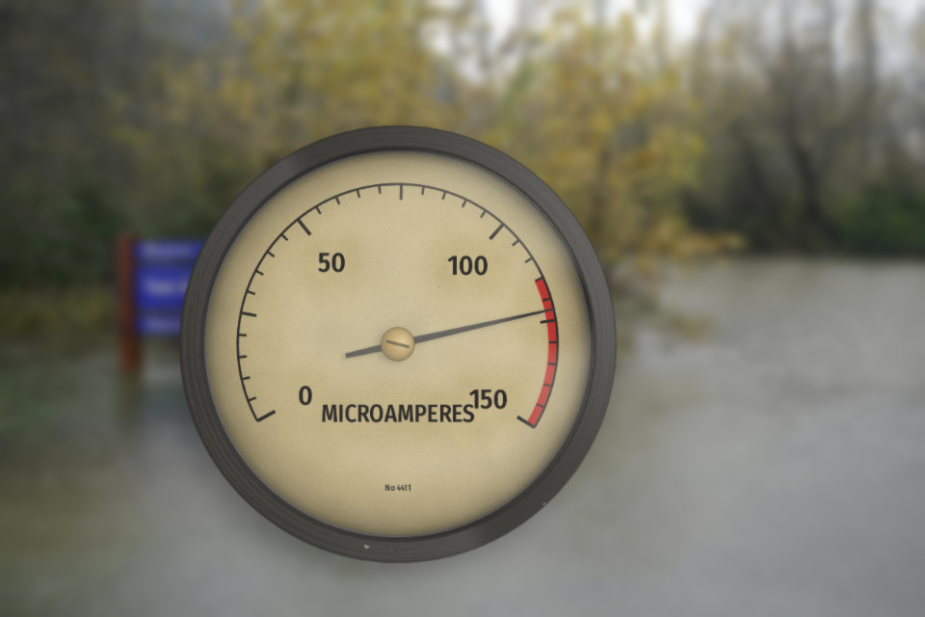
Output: 122.5 µA
